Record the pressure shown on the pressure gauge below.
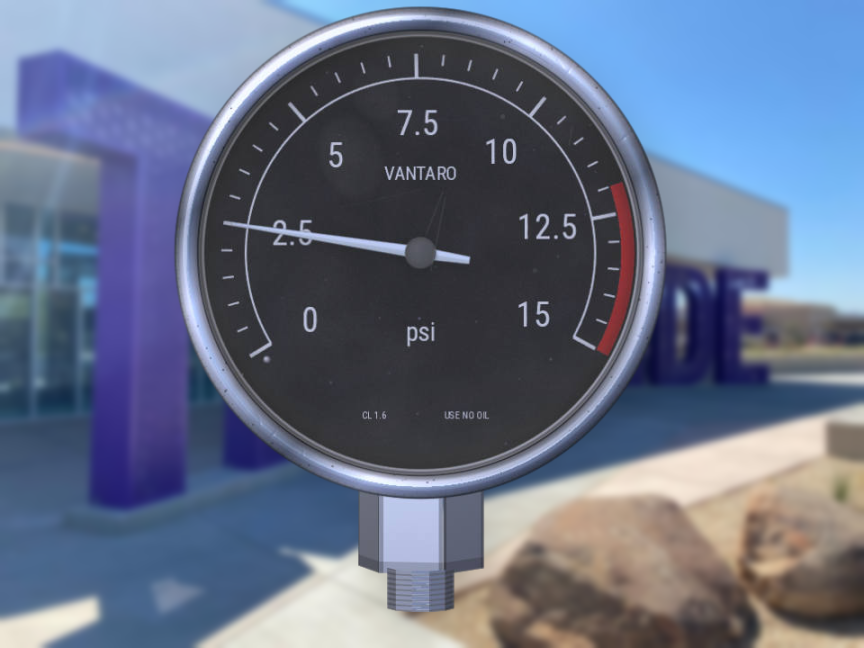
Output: 2.5 psi
